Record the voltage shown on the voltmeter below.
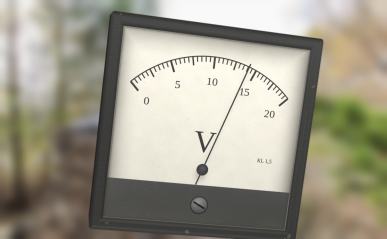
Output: 14 V
